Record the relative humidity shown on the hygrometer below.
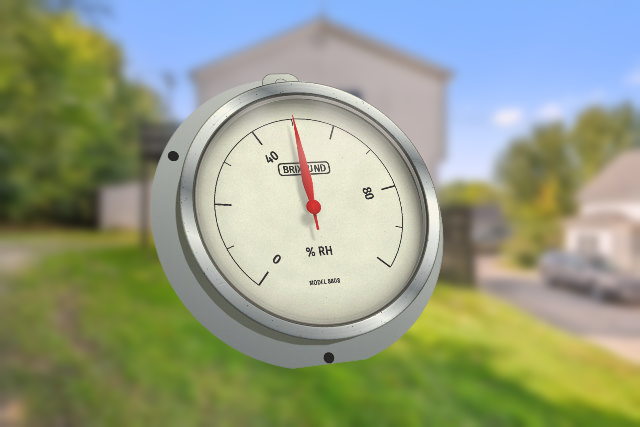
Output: 50 %
